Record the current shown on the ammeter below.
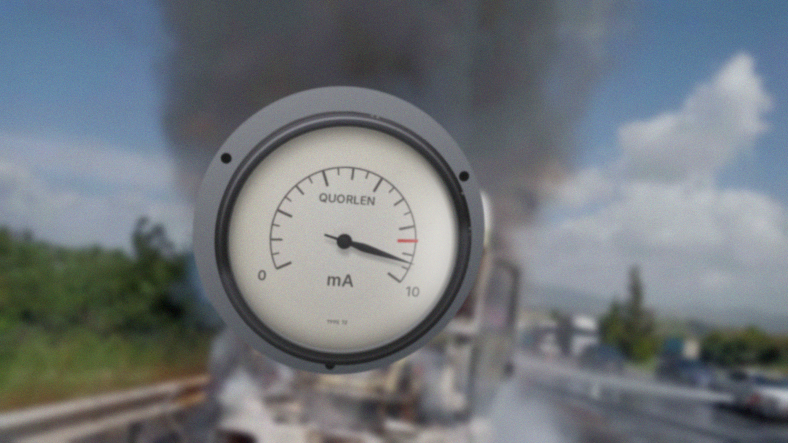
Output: 9.25 mA
